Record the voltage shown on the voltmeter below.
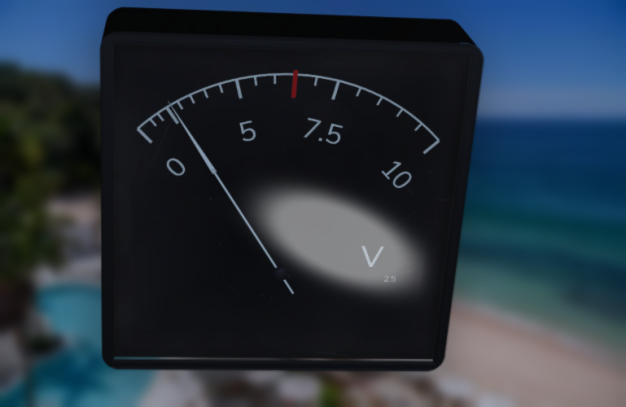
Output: 2.75 V
